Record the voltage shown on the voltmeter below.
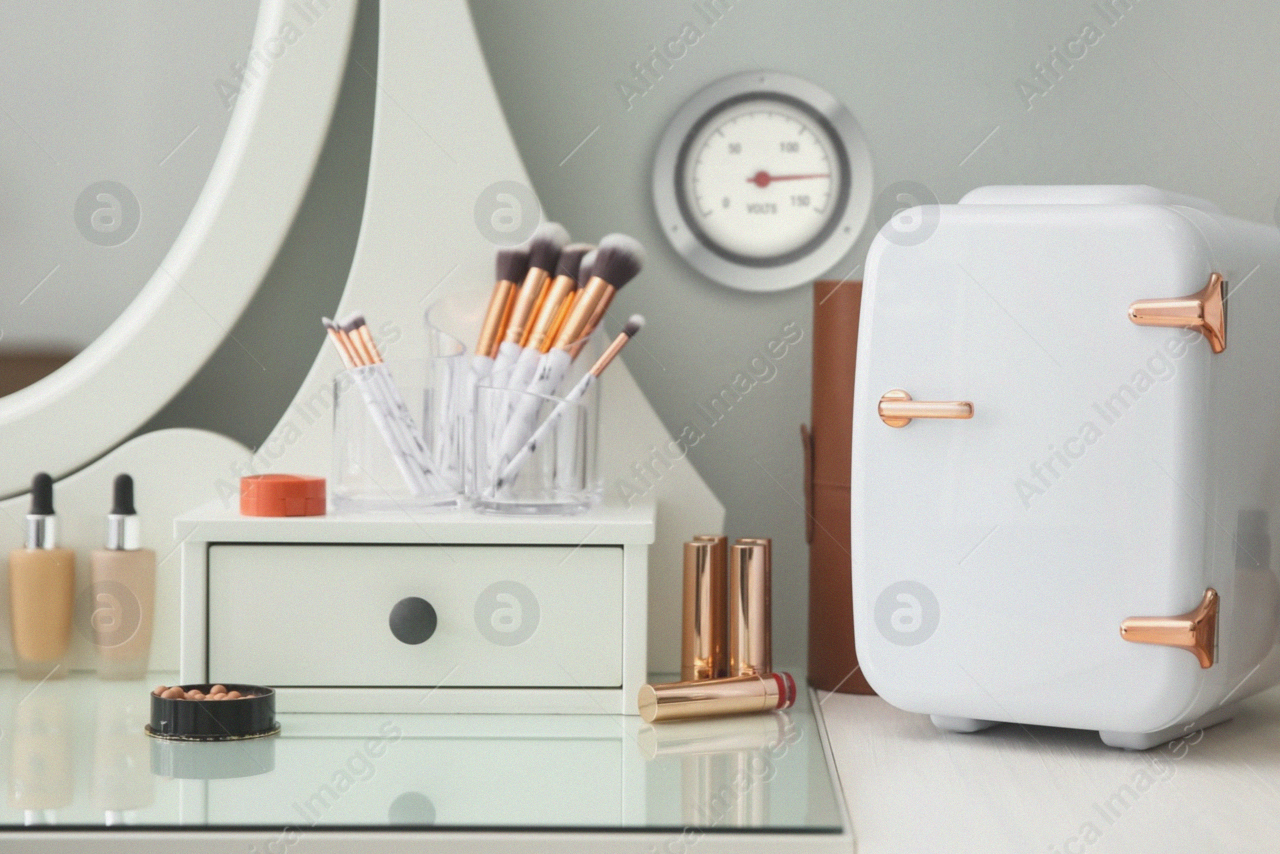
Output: 130 V
